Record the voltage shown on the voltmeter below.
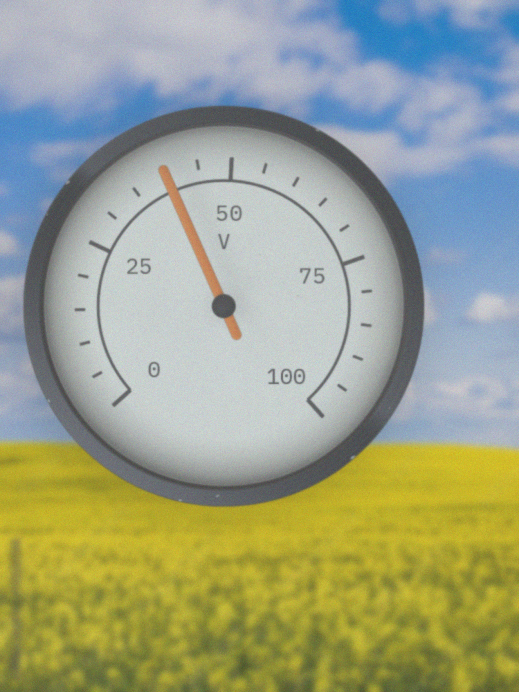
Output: 40 V
